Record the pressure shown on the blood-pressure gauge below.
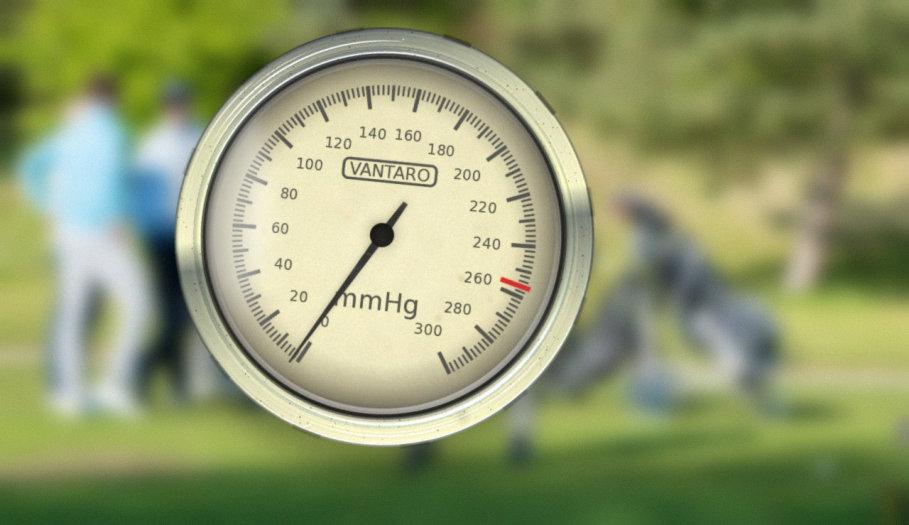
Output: 2 mmHg
